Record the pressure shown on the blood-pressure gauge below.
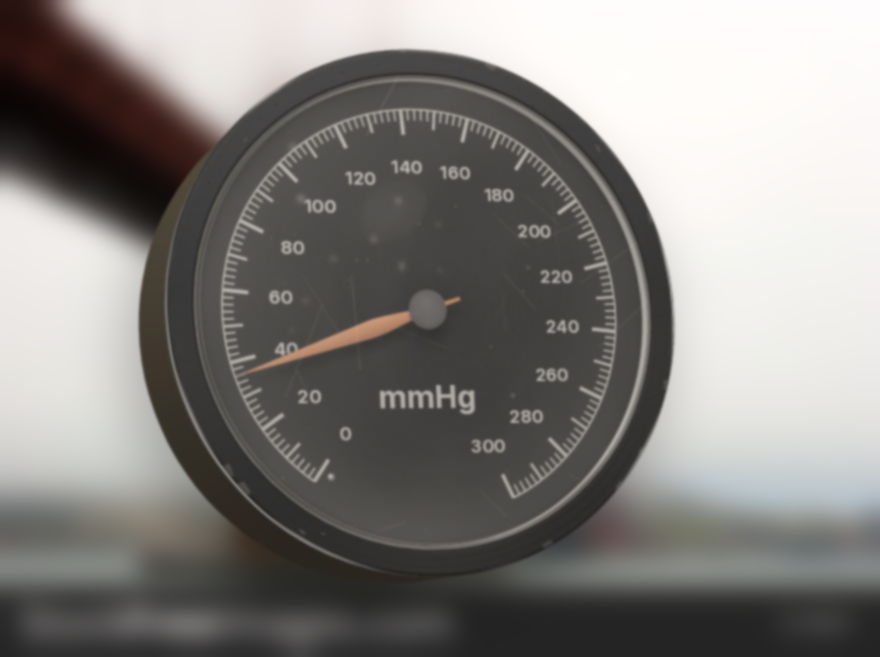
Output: 36 mmHg
